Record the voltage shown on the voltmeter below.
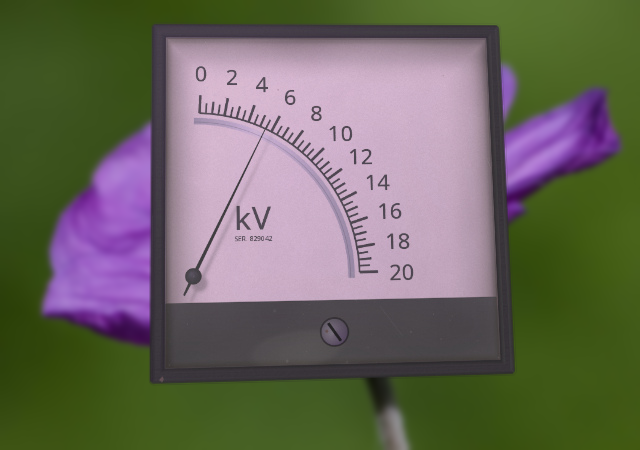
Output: 5.5 kV
